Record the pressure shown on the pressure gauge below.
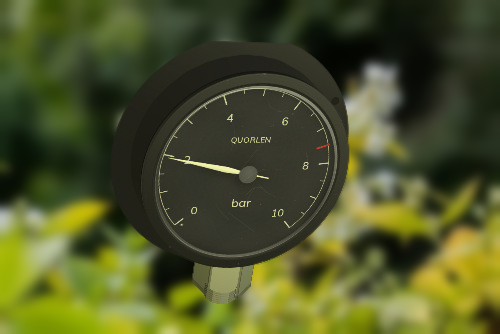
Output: 2 bar
